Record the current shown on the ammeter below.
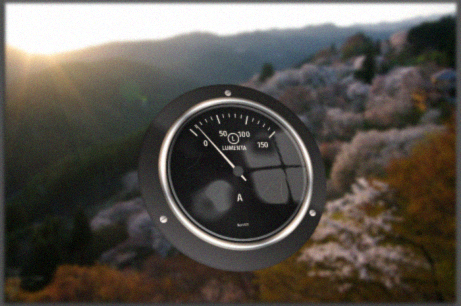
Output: 10 A
